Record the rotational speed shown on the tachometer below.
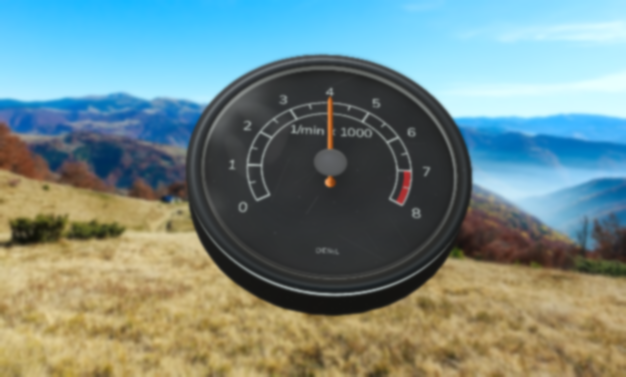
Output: 4000 rpm
